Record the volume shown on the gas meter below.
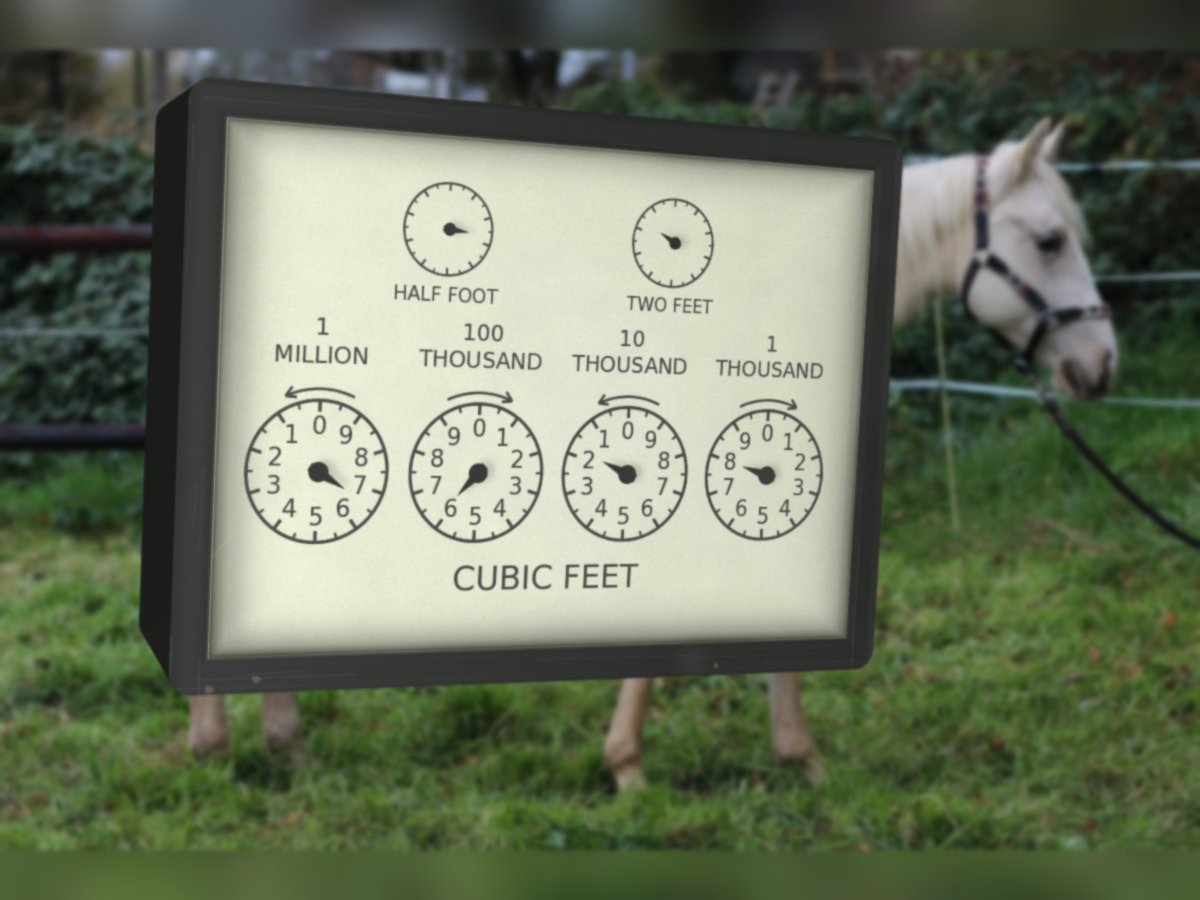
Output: 661800 ft³
